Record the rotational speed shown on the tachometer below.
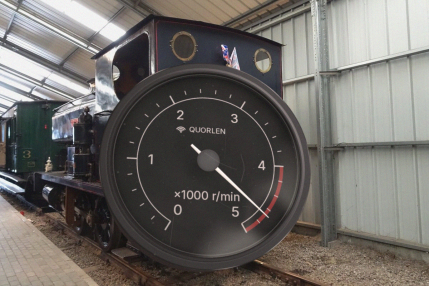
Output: 4700 rpm
